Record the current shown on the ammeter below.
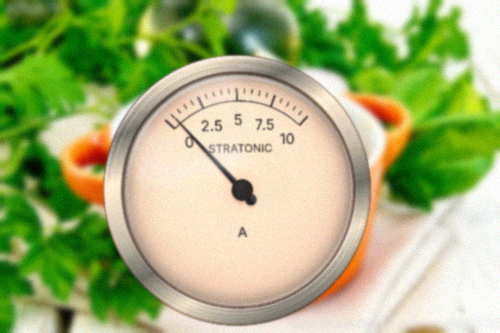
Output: 0.5 A
